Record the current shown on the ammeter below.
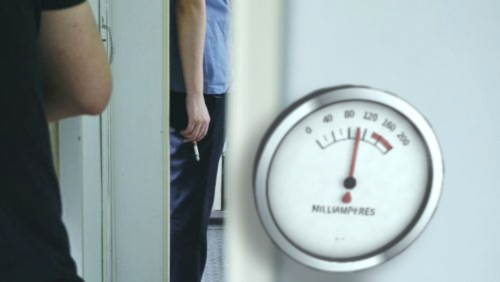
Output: 100 mA
